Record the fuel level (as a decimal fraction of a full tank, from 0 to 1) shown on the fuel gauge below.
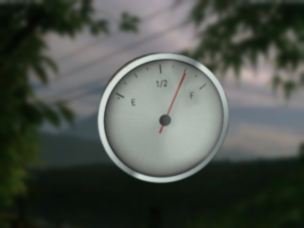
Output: 0.75
